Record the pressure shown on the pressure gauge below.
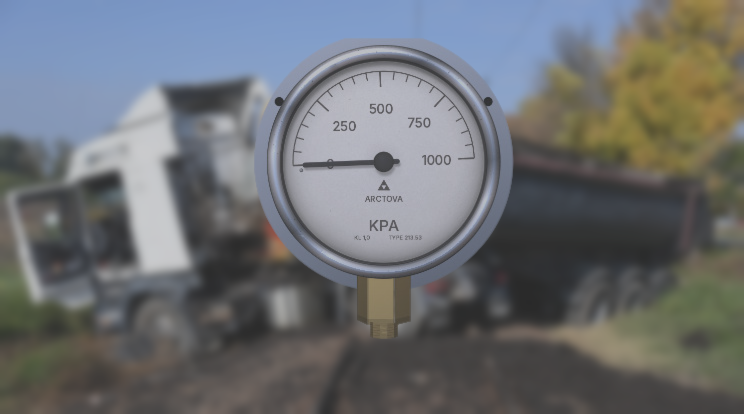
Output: 0 kPa
